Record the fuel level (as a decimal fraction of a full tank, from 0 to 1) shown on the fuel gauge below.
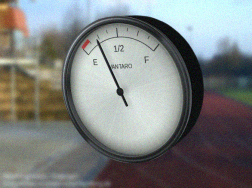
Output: 0.25
